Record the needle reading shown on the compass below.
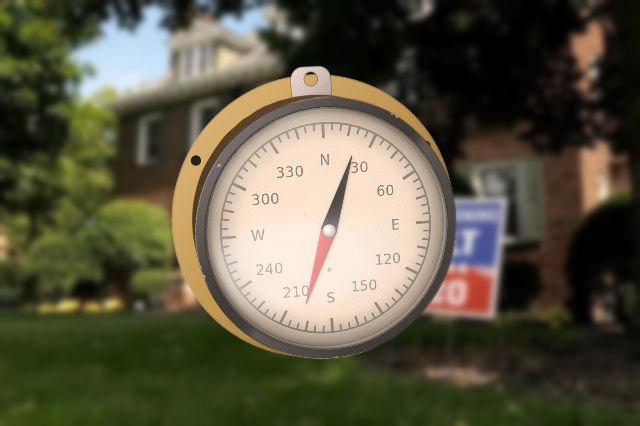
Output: 200 °
